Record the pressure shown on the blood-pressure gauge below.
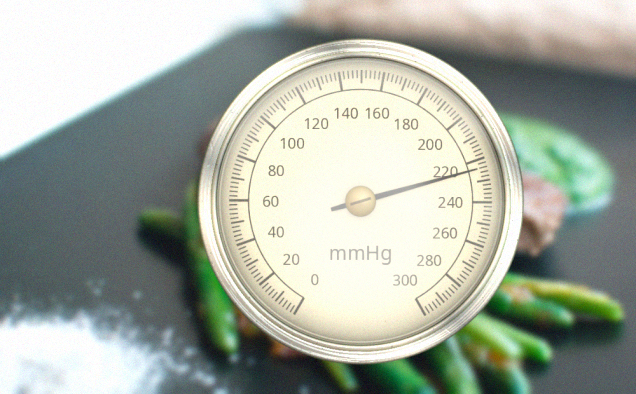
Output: 224 mmHg
